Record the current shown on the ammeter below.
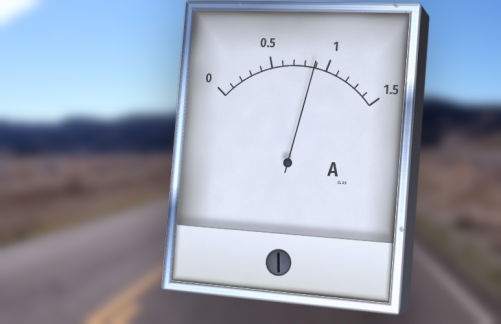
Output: 0.9 A
